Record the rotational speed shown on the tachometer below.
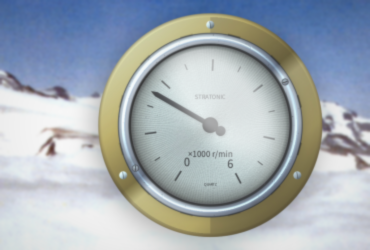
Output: 1750 rpm
